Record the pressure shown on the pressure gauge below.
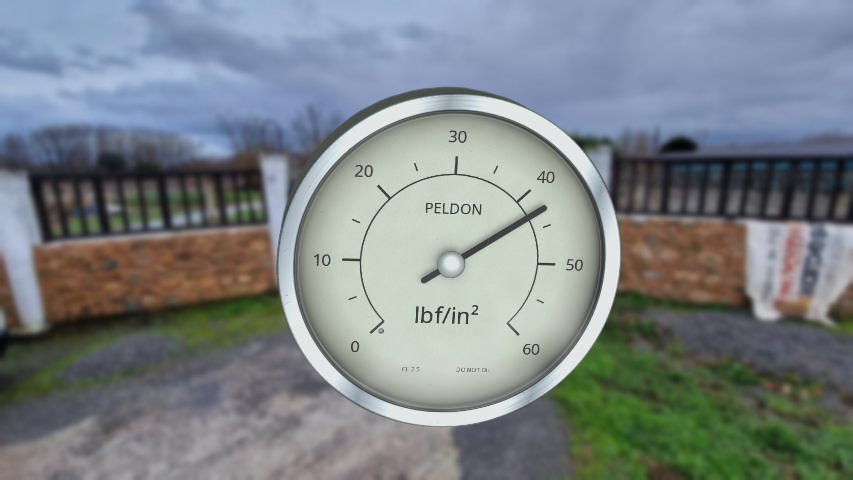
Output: 42.5 psi
